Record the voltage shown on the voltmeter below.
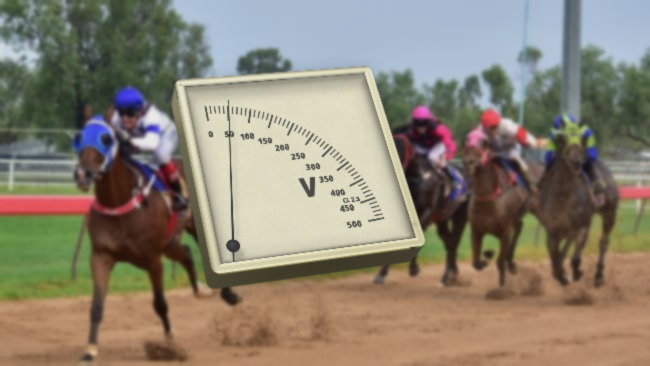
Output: 50 V
